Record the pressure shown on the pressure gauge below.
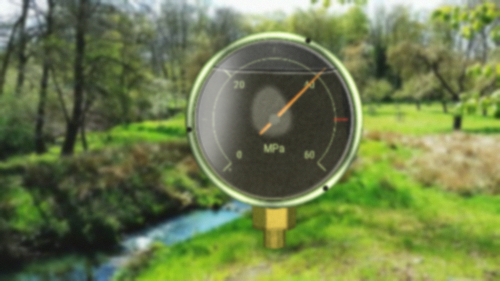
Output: 40 MPa
